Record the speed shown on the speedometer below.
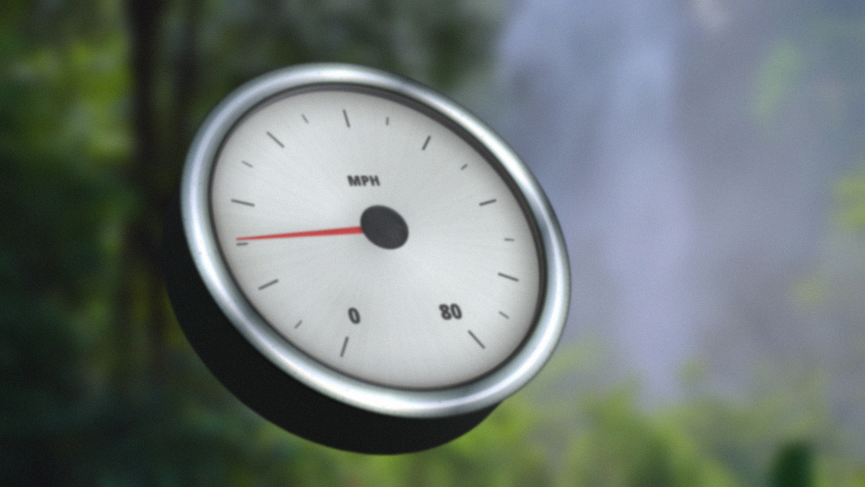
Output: 15 mph
